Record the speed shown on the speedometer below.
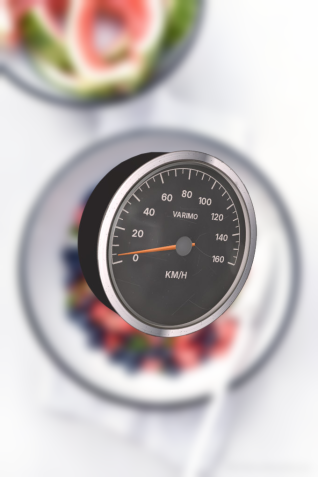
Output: 5 km/h
